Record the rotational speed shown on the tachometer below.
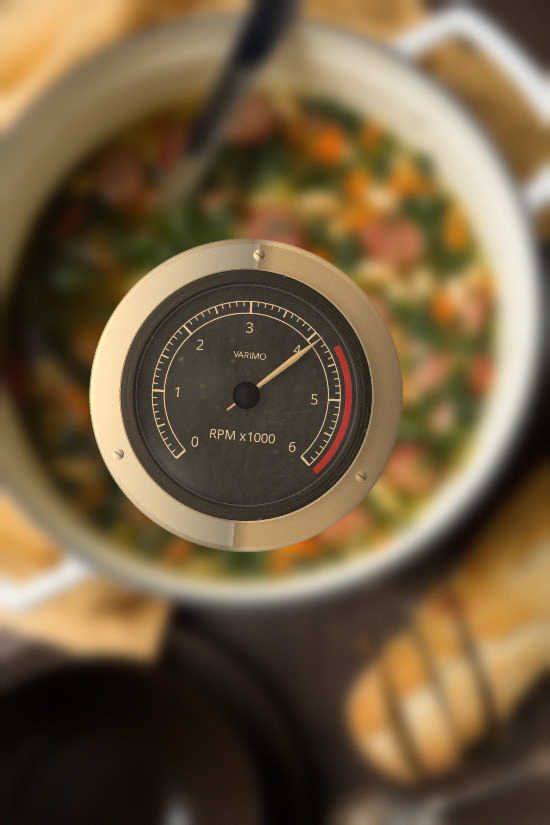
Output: 4100 rpm
